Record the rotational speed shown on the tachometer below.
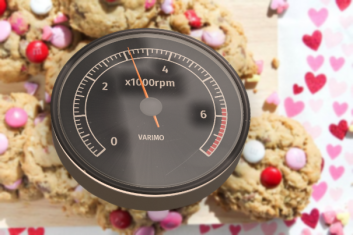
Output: 3100 rpm
